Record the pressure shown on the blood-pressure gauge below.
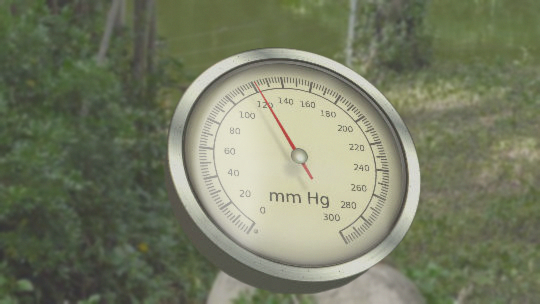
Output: 120 mmHg
